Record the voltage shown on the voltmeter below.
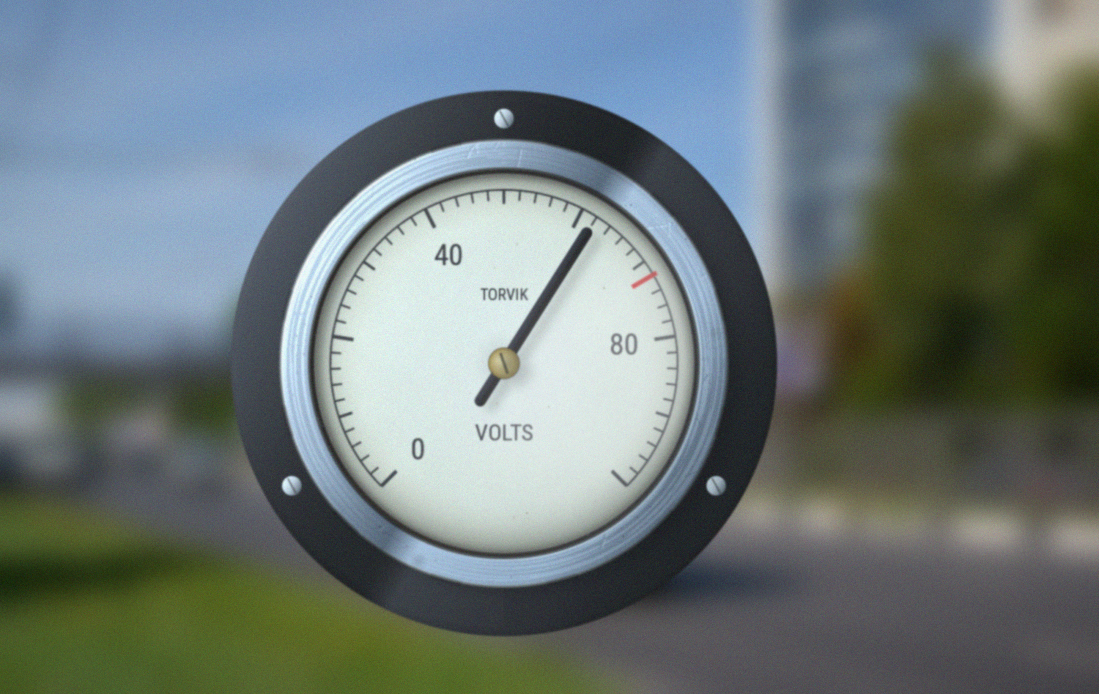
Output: 62 V
